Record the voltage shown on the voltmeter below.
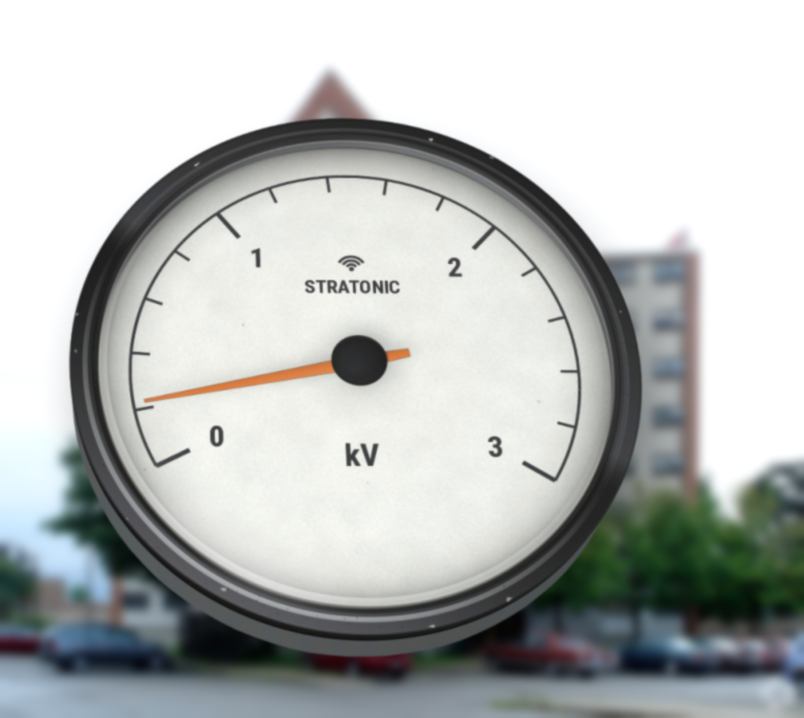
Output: 0.2 kV
